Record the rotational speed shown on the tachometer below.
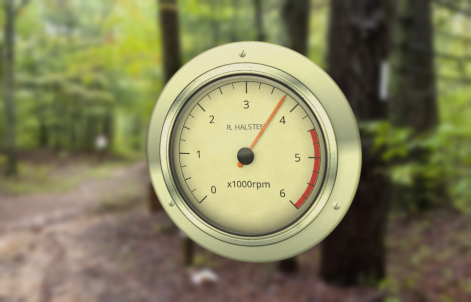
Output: 3750 rpm
